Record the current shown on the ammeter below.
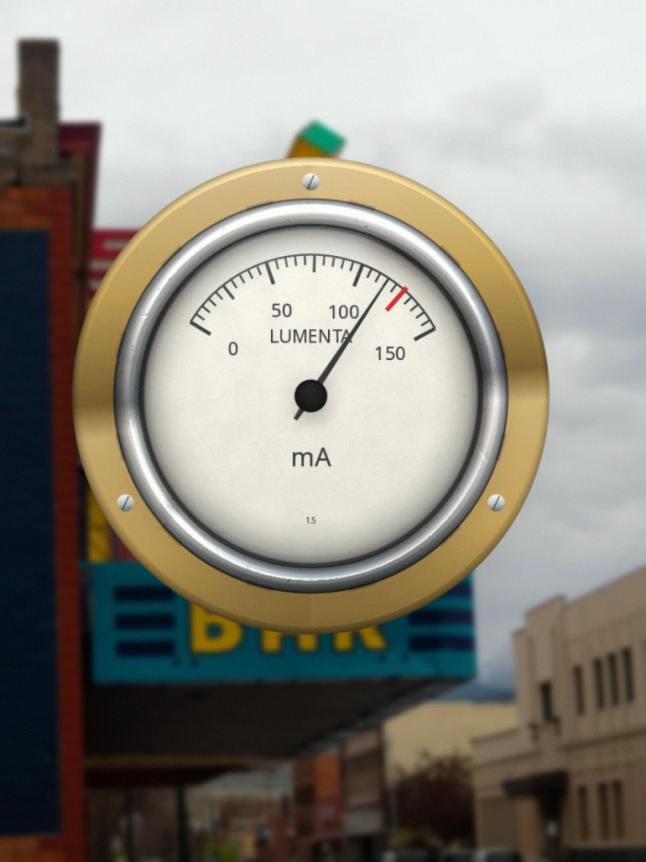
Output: 115 mA
